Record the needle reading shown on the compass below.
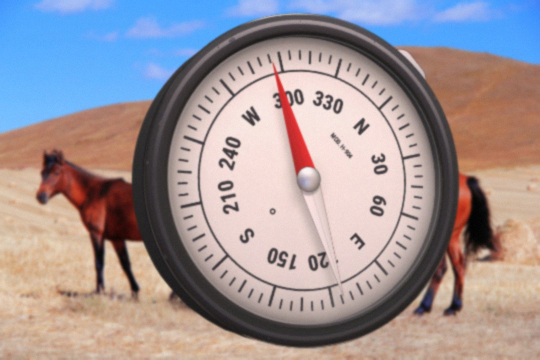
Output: 295 °
